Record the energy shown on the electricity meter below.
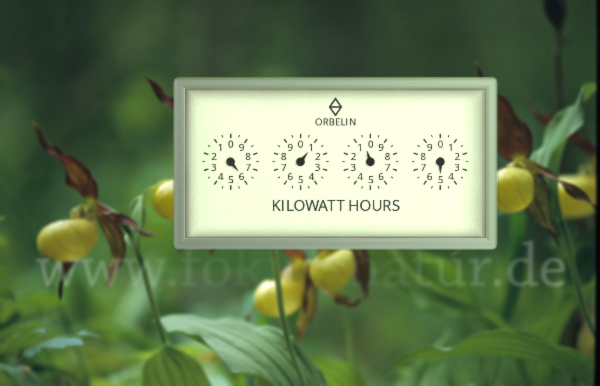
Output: 6105 kWh
